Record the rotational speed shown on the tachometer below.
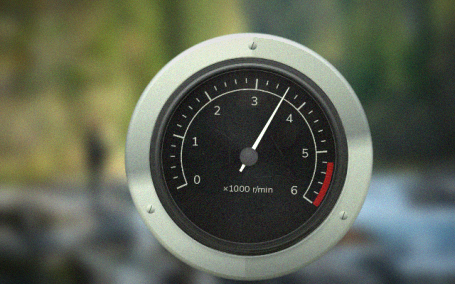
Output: 3600 rpm
